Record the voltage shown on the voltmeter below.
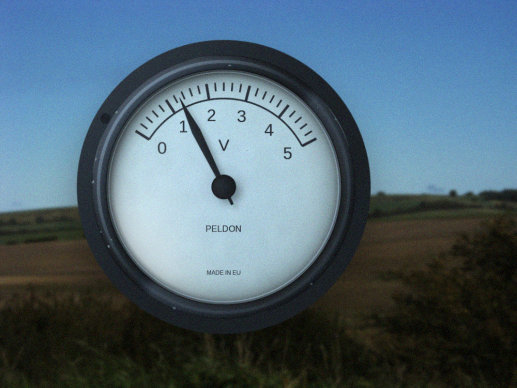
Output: 1.3 V
